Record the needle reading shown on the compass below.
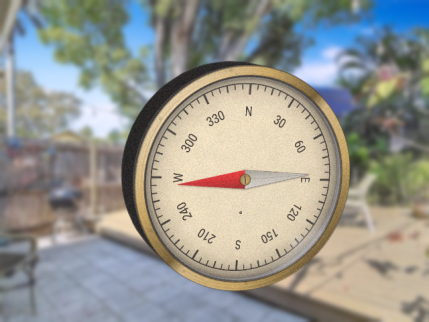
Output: 265 °
